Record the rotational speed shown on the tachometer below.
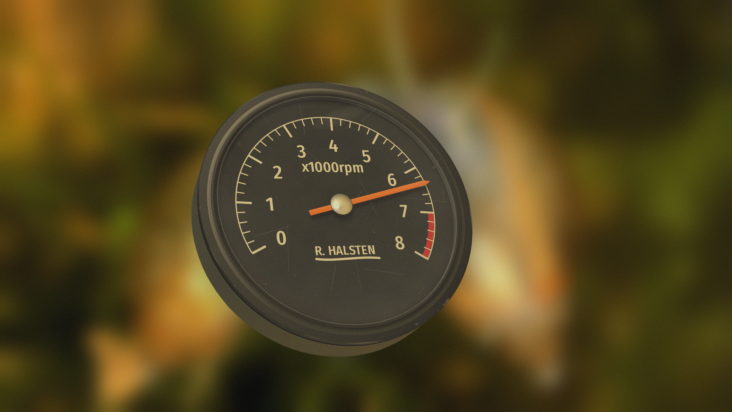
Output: 6400 rpm
